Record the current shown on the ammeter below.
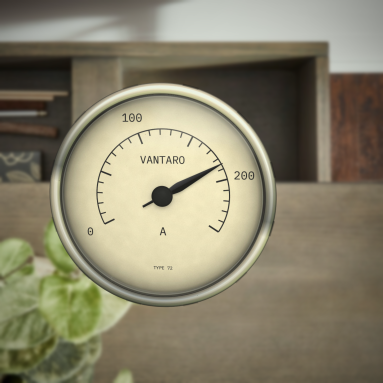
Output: 185 A
